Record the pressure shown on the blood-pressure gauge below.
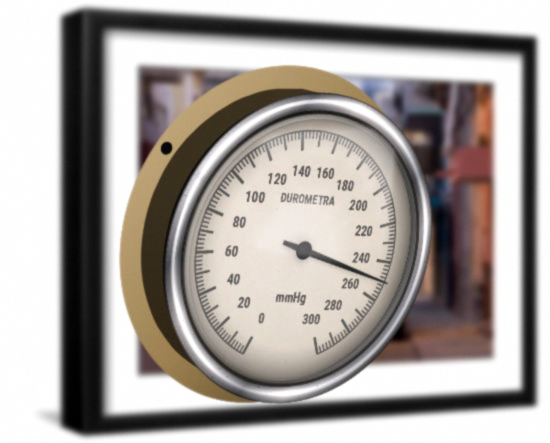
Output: 250 mmHg
